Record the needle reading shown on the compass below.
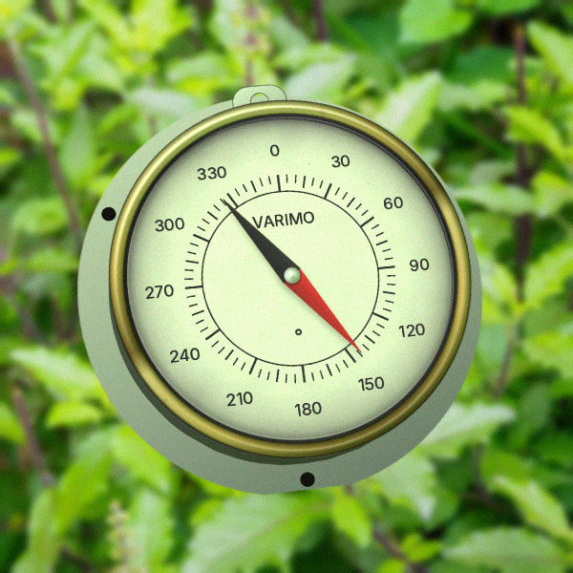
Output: 145 °
